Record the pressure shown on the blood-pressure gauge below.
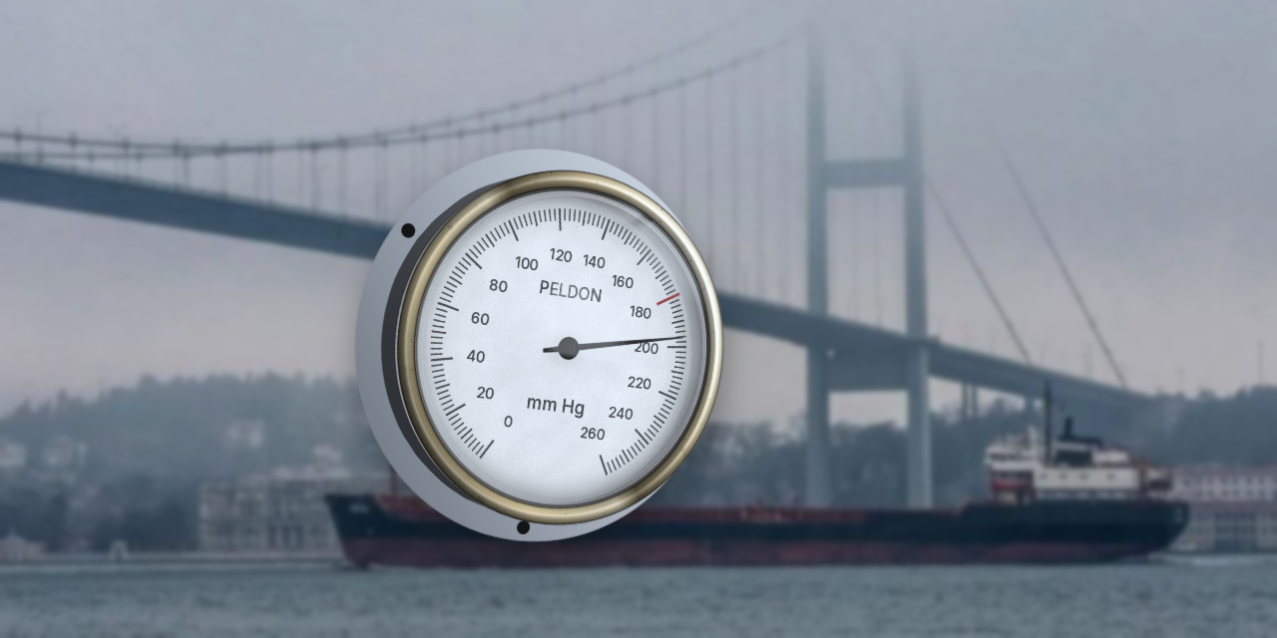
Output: 196 mmHg
